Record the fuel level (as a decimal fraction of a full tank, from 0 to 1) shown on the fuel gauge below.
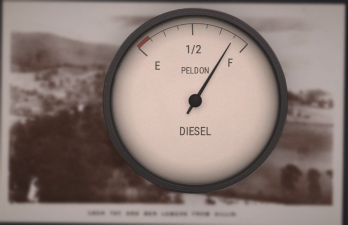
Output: 0.875
